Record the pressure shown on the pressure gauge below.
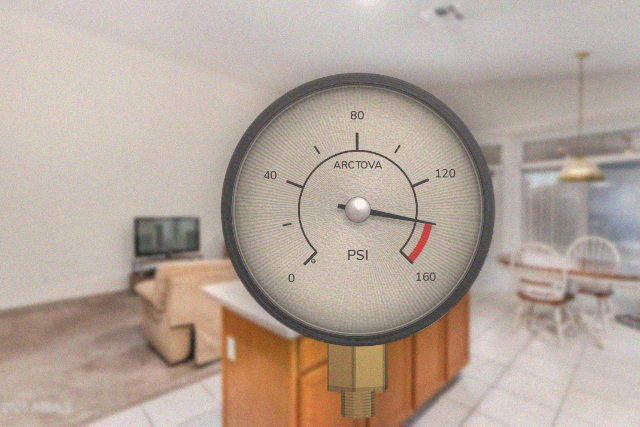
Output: 140 psi
